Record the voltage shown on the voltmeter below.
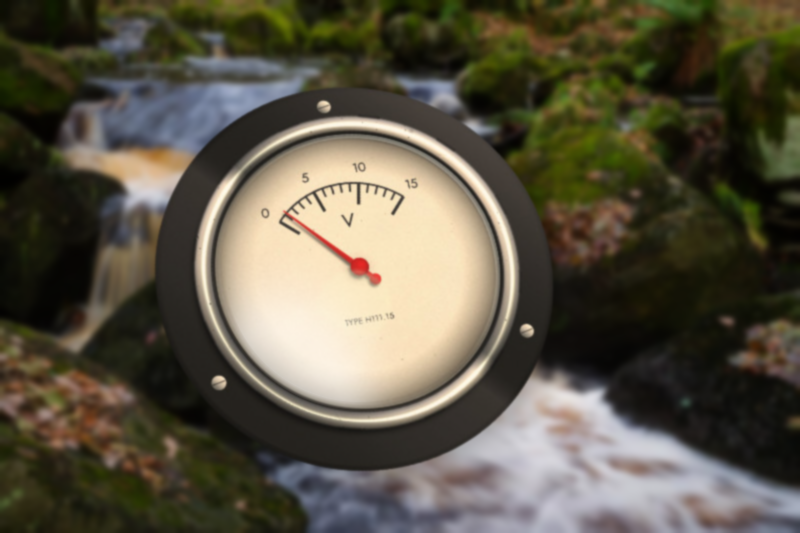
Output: 1 V
